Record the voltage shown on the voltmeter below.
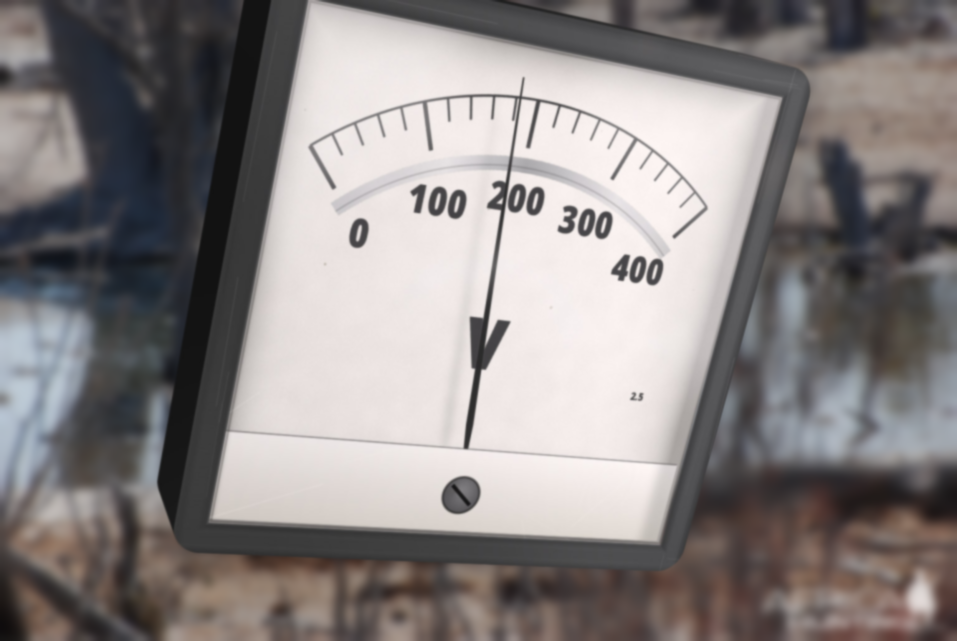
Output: 180 V
